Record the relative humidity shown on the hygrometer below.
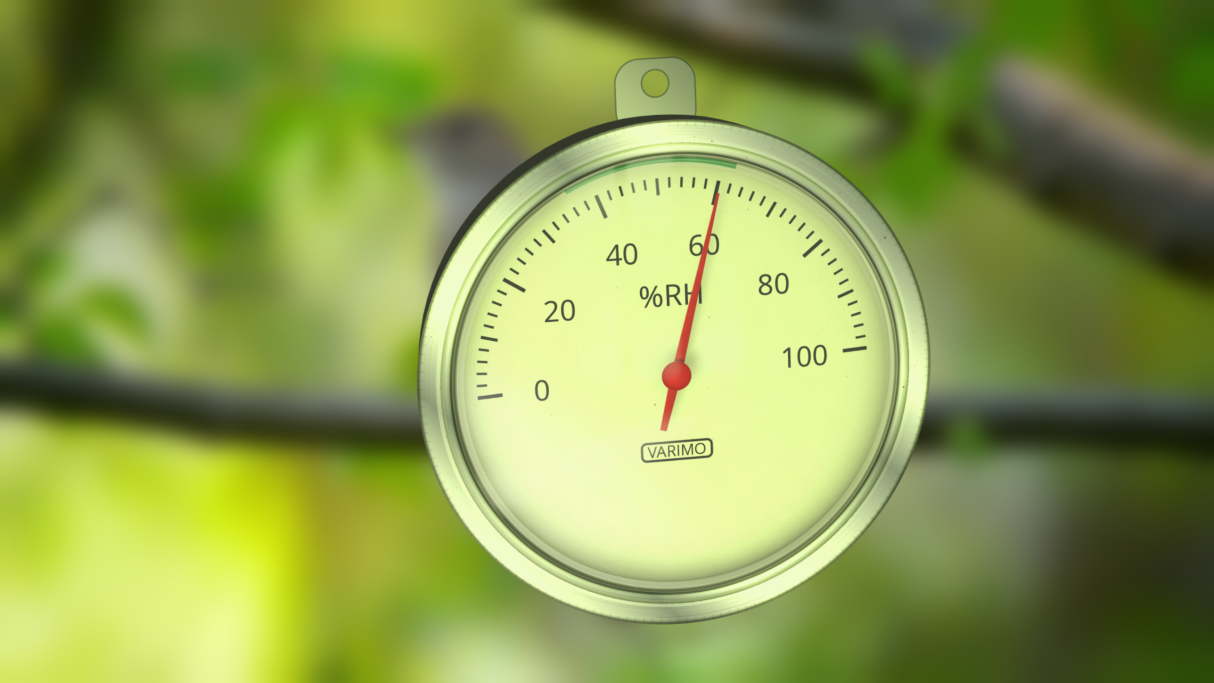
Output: 60 %
